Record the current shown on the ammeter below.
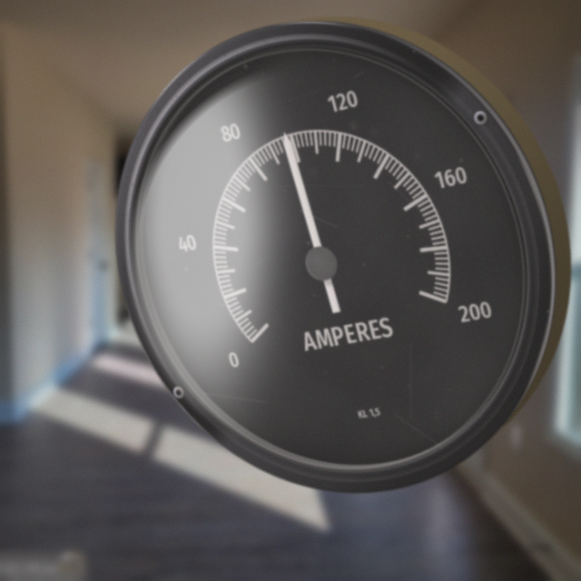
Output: 100 A
